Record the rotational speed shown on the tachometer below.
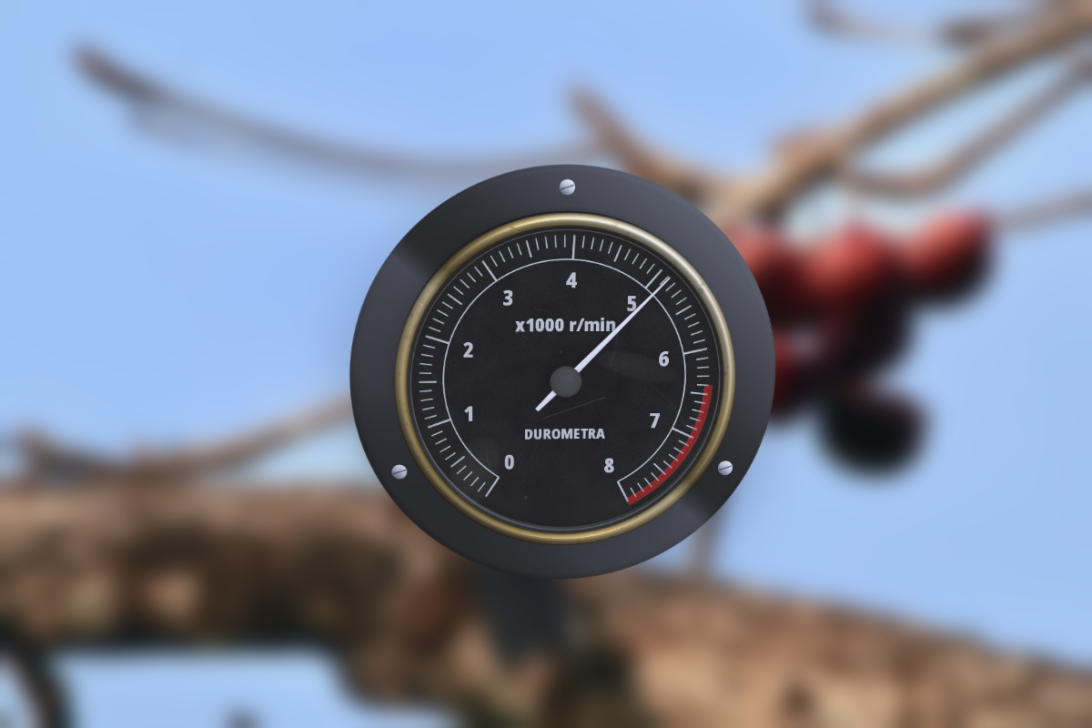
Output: 5100 rpm
